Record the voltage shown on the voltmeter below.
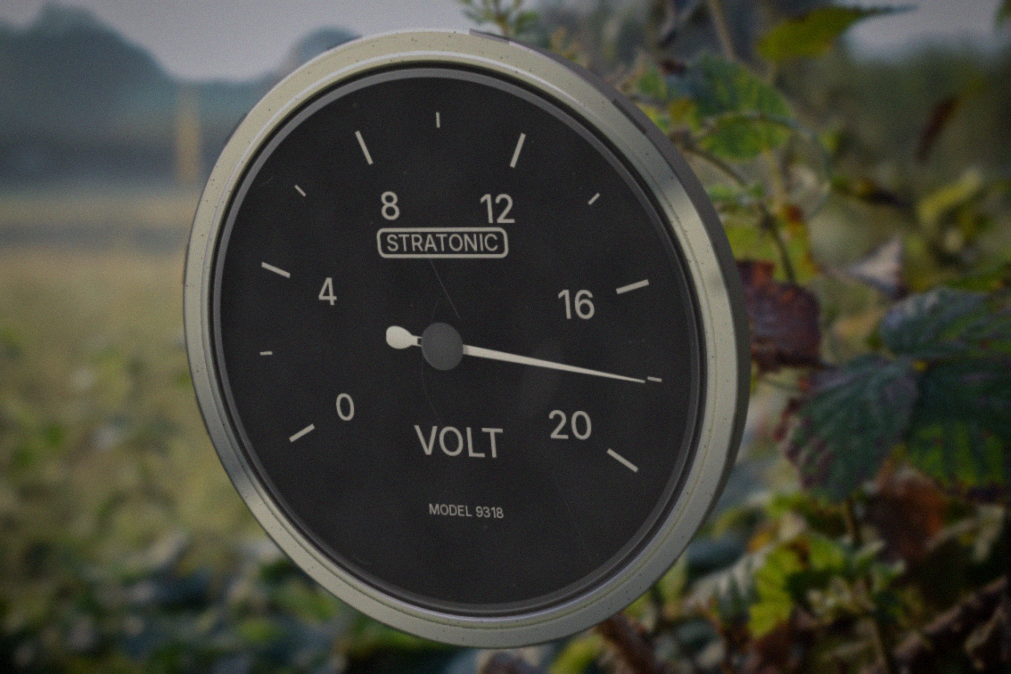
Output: 18 V
